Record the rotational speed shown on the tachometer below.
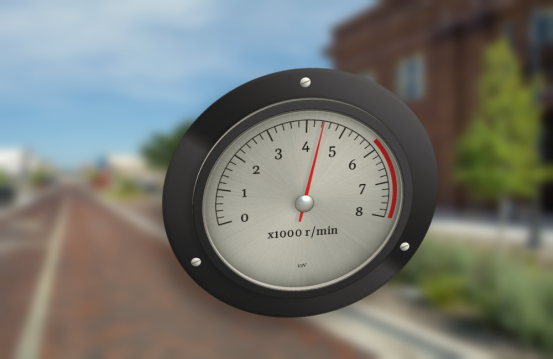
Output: 4400 rpm
